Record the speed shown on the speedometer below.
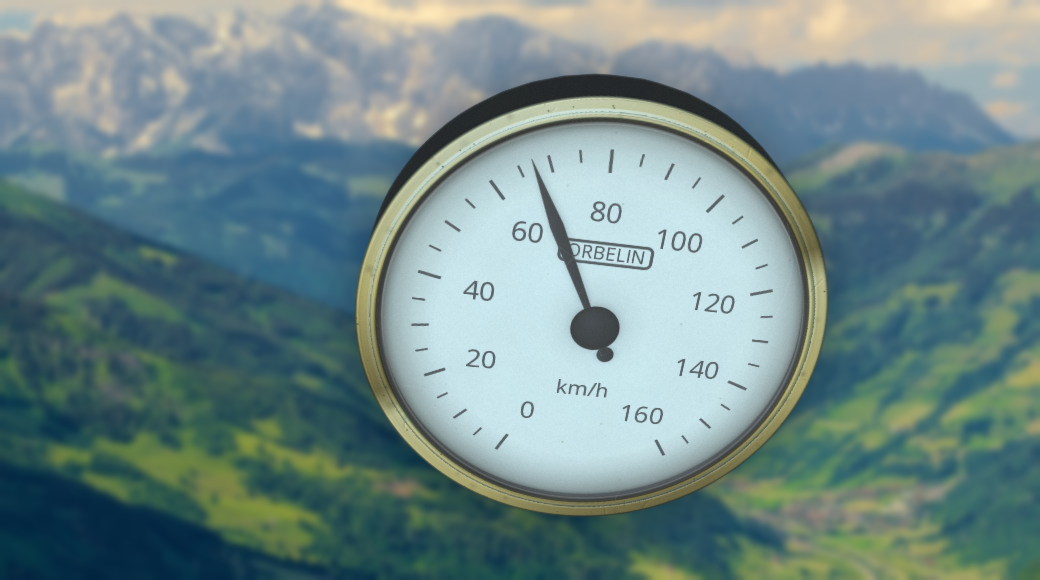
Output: 67.5 km/h
